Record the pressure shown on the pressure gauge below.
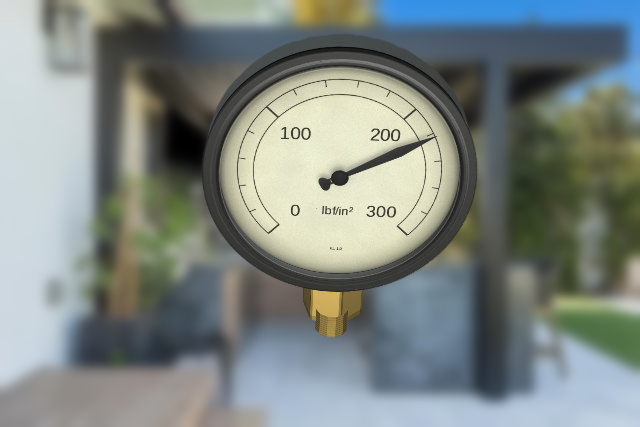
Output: 220 psi
